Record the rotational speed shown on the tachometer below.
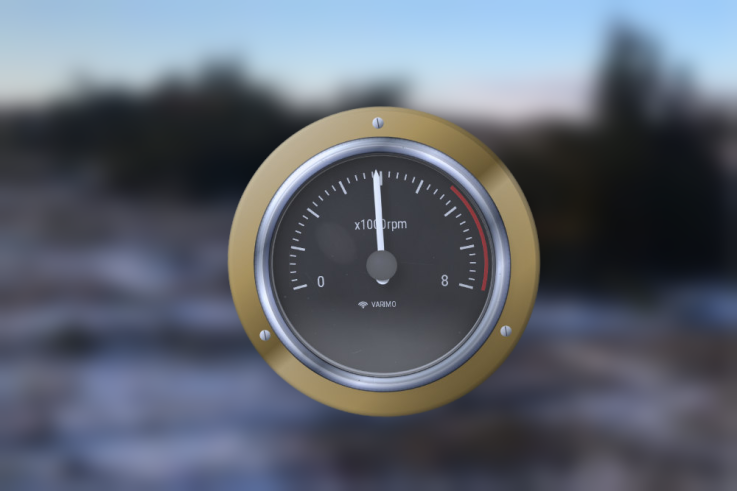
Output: 3900 rpm
